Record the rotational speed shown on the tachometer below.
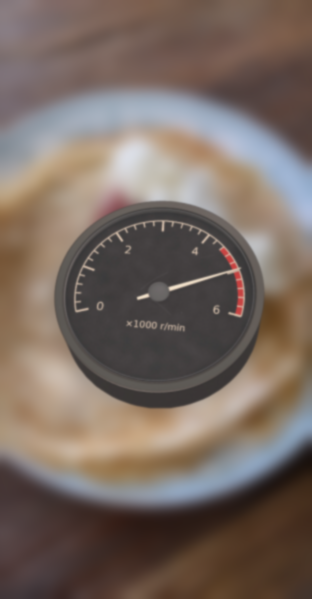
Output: 5000 rpm
